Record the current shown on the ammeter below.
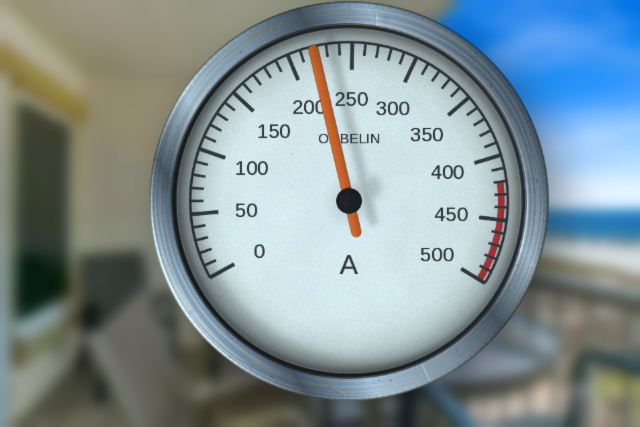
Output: 220 A
